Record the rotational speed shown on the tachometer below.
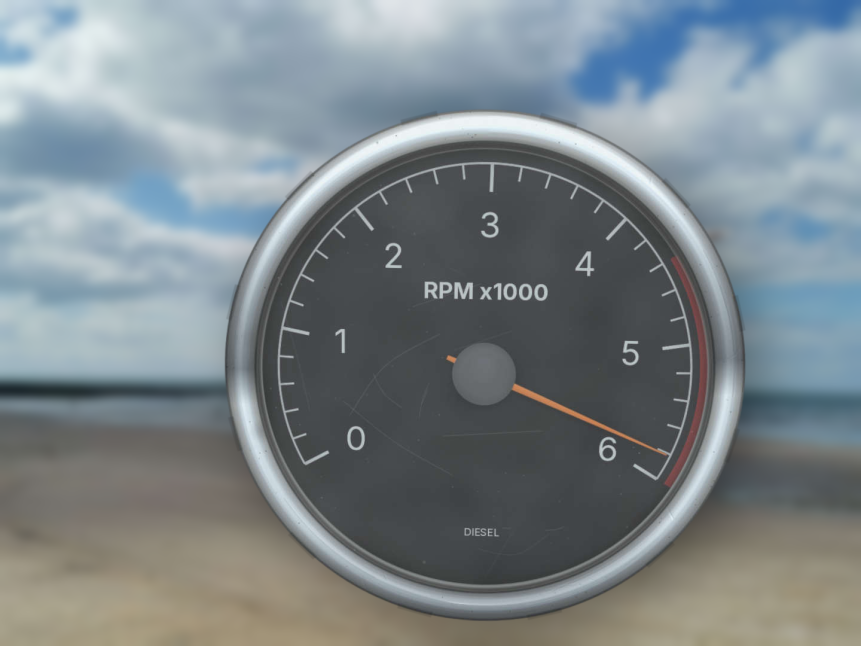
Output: 5800 rpm
